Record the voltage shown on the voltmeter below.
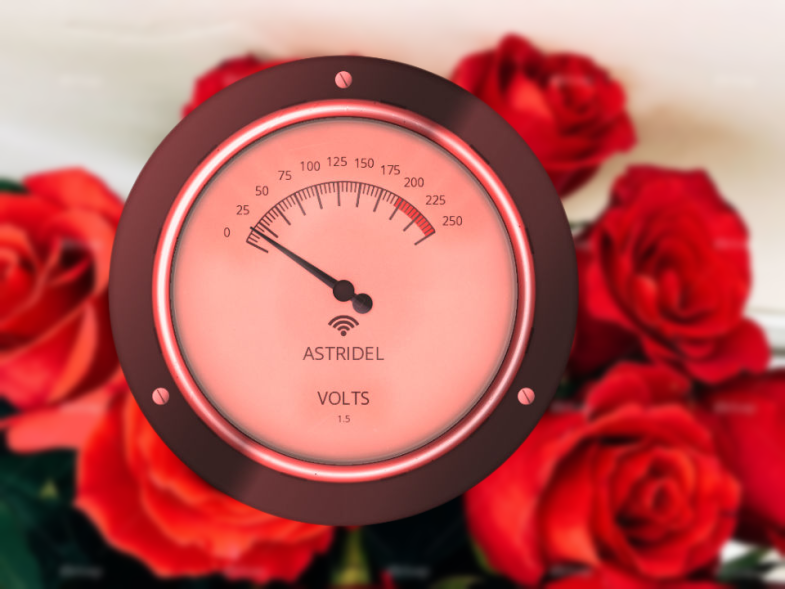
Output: 15 V
